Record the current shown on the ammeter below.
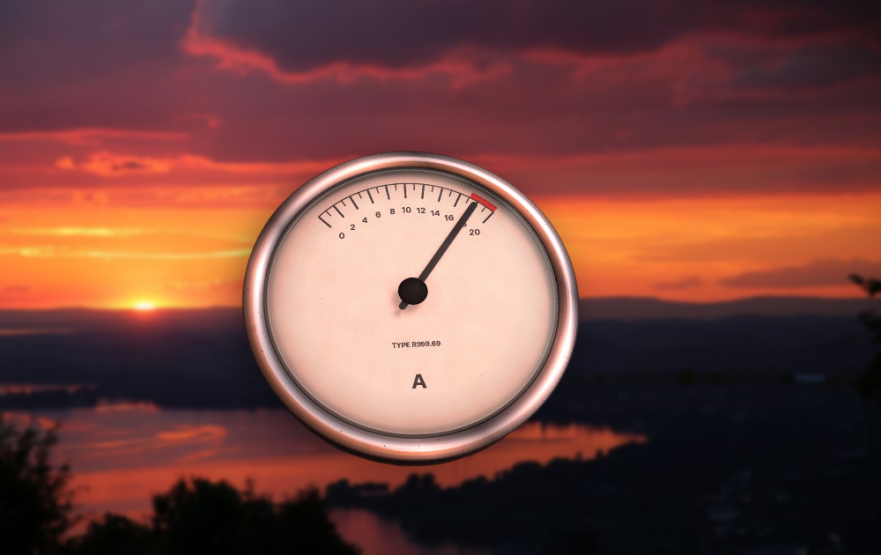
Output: 18 A
